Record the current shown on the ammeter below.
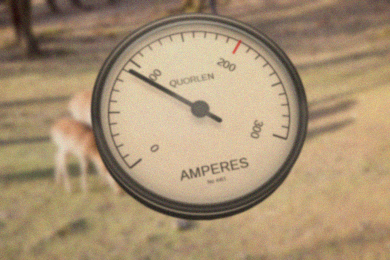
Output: 90 A
